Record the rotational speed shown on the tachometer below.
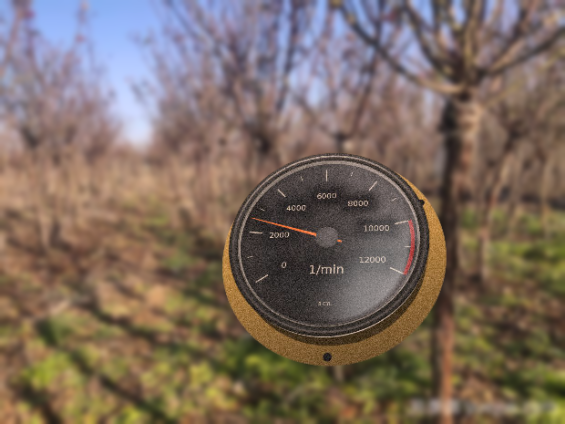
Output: 2500 rpm
